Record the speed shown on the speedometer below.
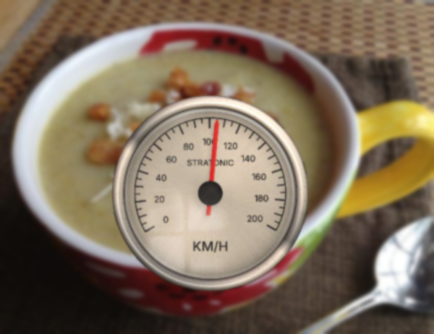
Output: 105 km/h
